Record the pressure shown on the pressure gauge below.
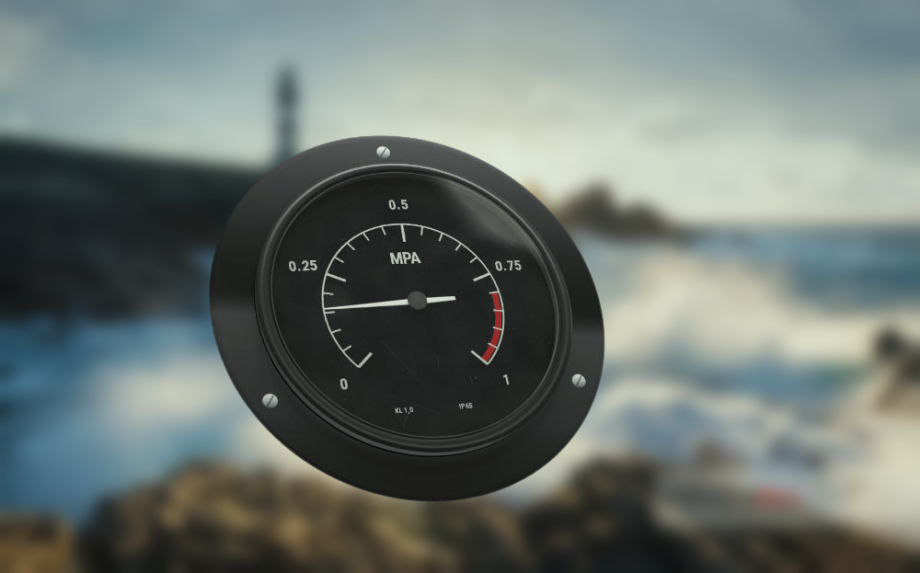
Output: 0.15 MPa
